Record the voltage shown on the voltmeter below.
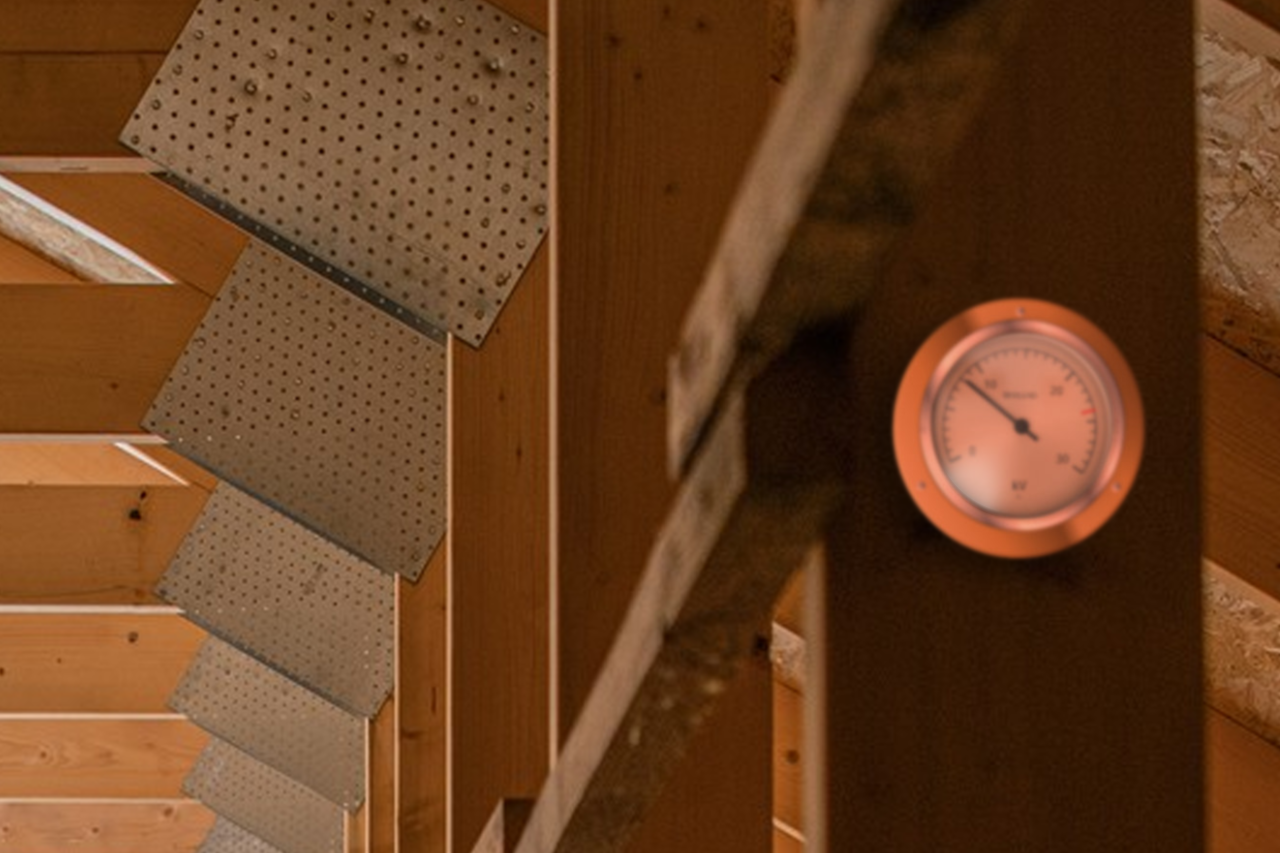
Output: 8 kV
